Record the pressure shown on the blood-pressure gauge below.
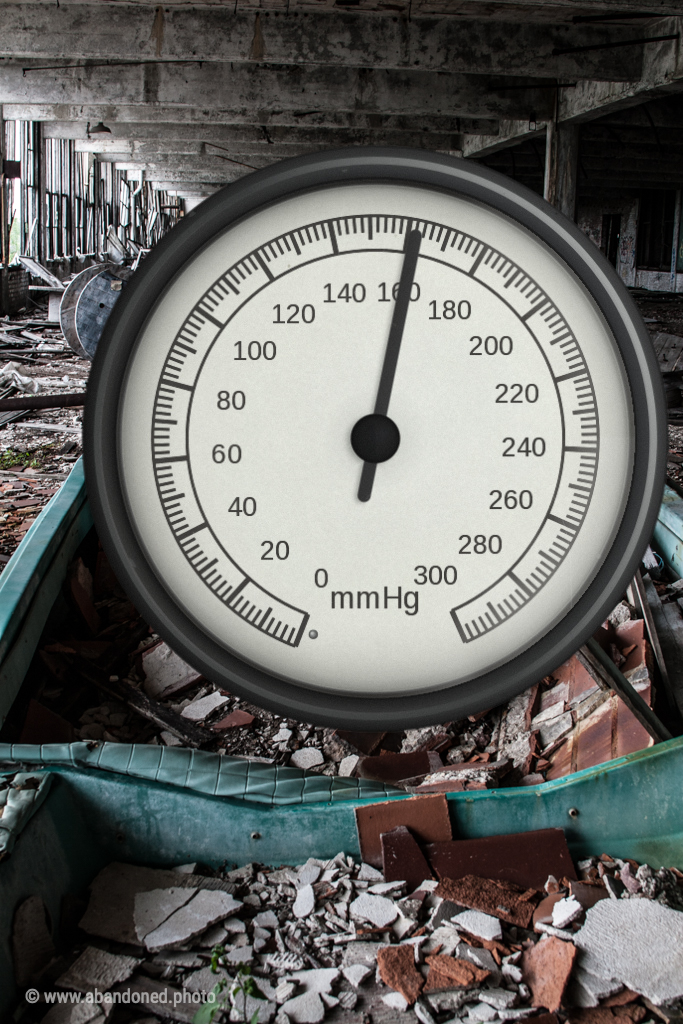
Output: 162 mmHg
